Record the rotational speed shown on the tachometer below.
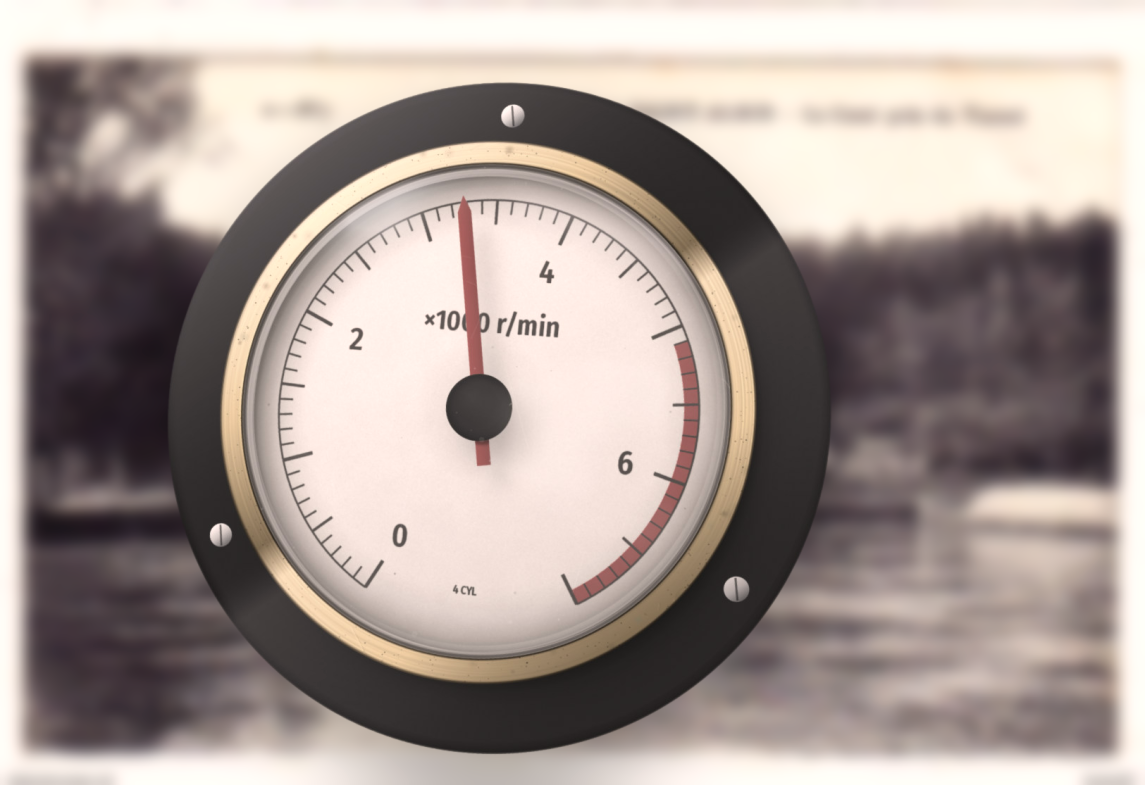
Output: 3300 rpm
